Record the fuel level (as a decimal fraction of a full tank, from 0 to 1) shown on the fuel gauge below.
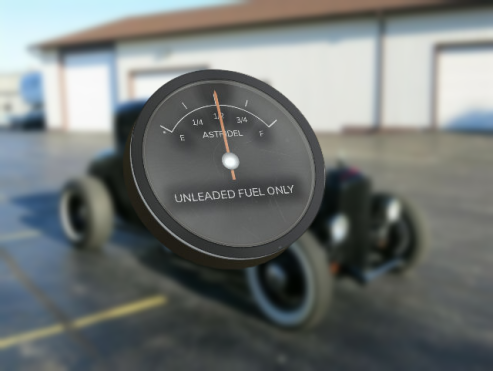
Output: 0.5
